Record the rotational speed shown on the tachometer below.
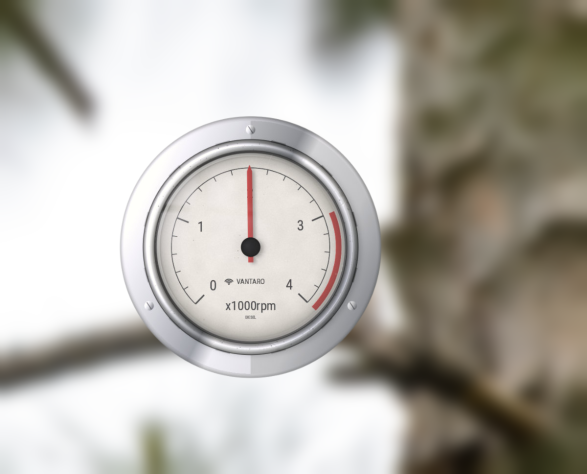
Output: 2000 rpm
